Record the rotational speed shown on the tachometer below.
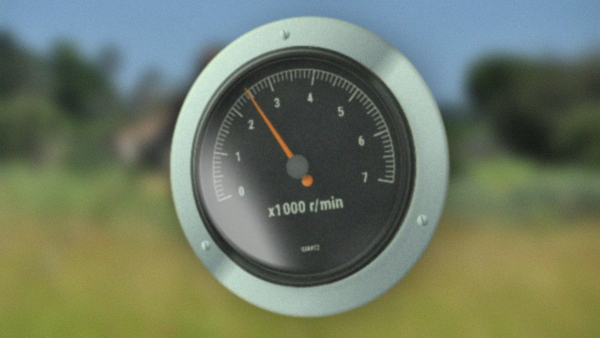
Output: 2500 rpm
